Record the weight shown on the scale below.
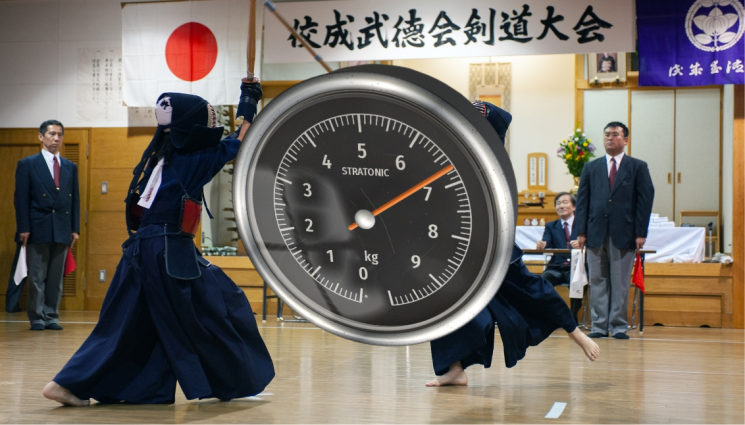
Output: 6.7 kg
